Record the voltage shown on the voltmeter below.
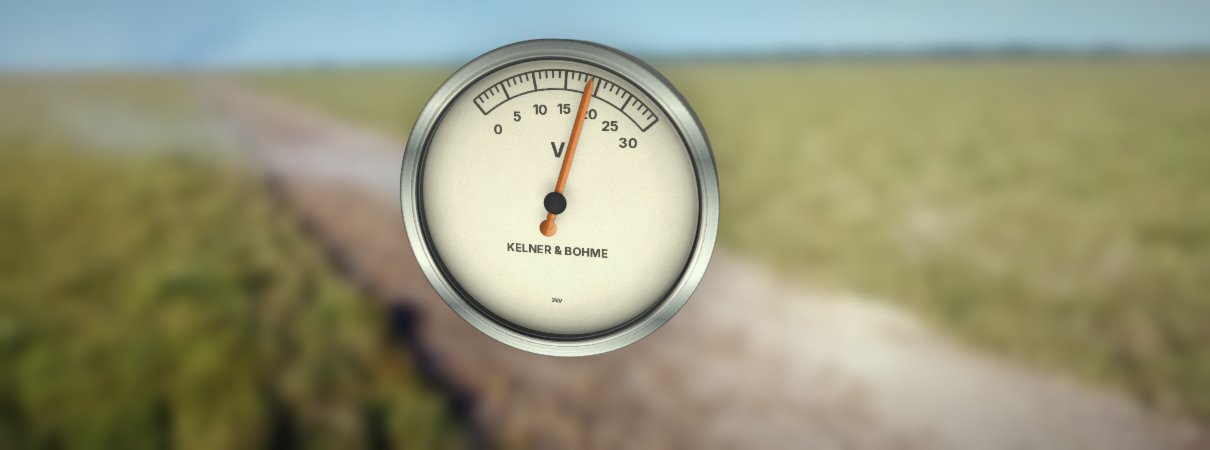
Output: 19 V
